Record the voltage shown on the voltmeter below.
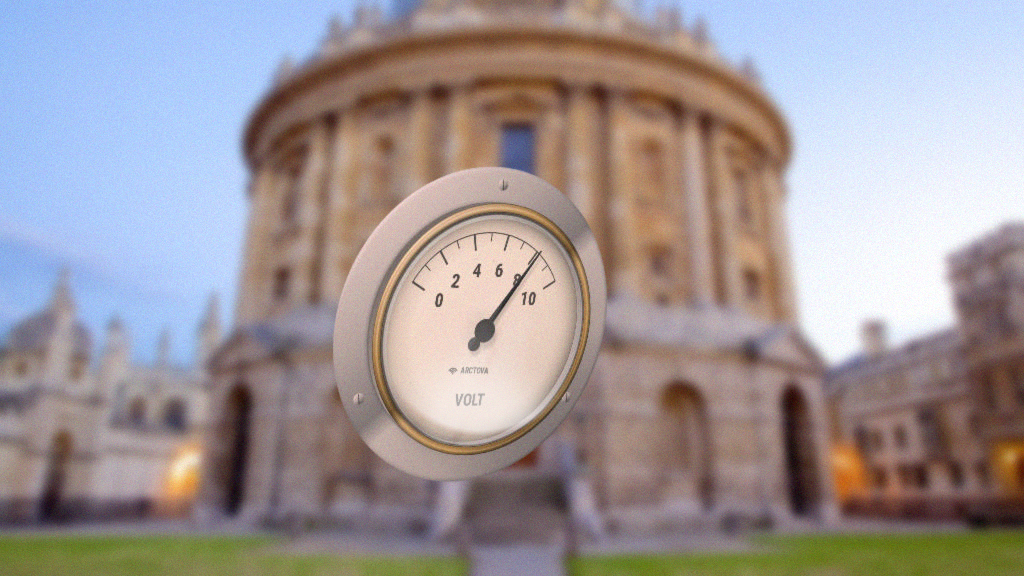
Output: 8 V
